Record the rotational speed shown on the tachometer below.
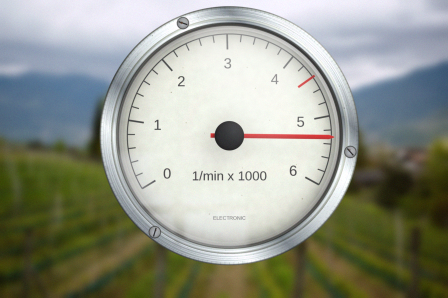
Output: 5300 rpm
